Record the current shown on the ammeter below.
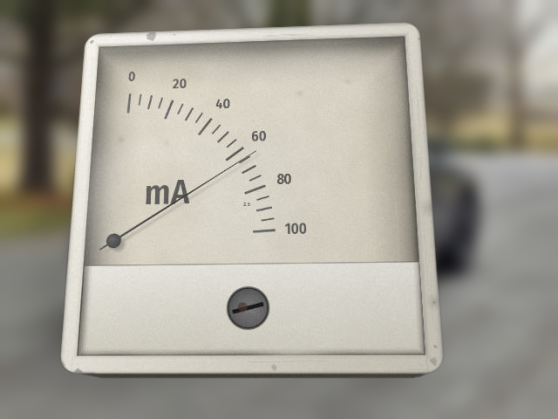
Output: 65 mA
